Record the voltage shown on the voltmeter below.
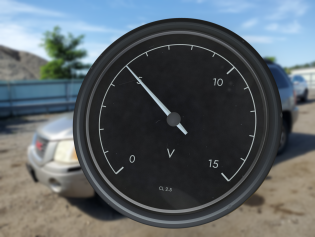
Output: 5 V
